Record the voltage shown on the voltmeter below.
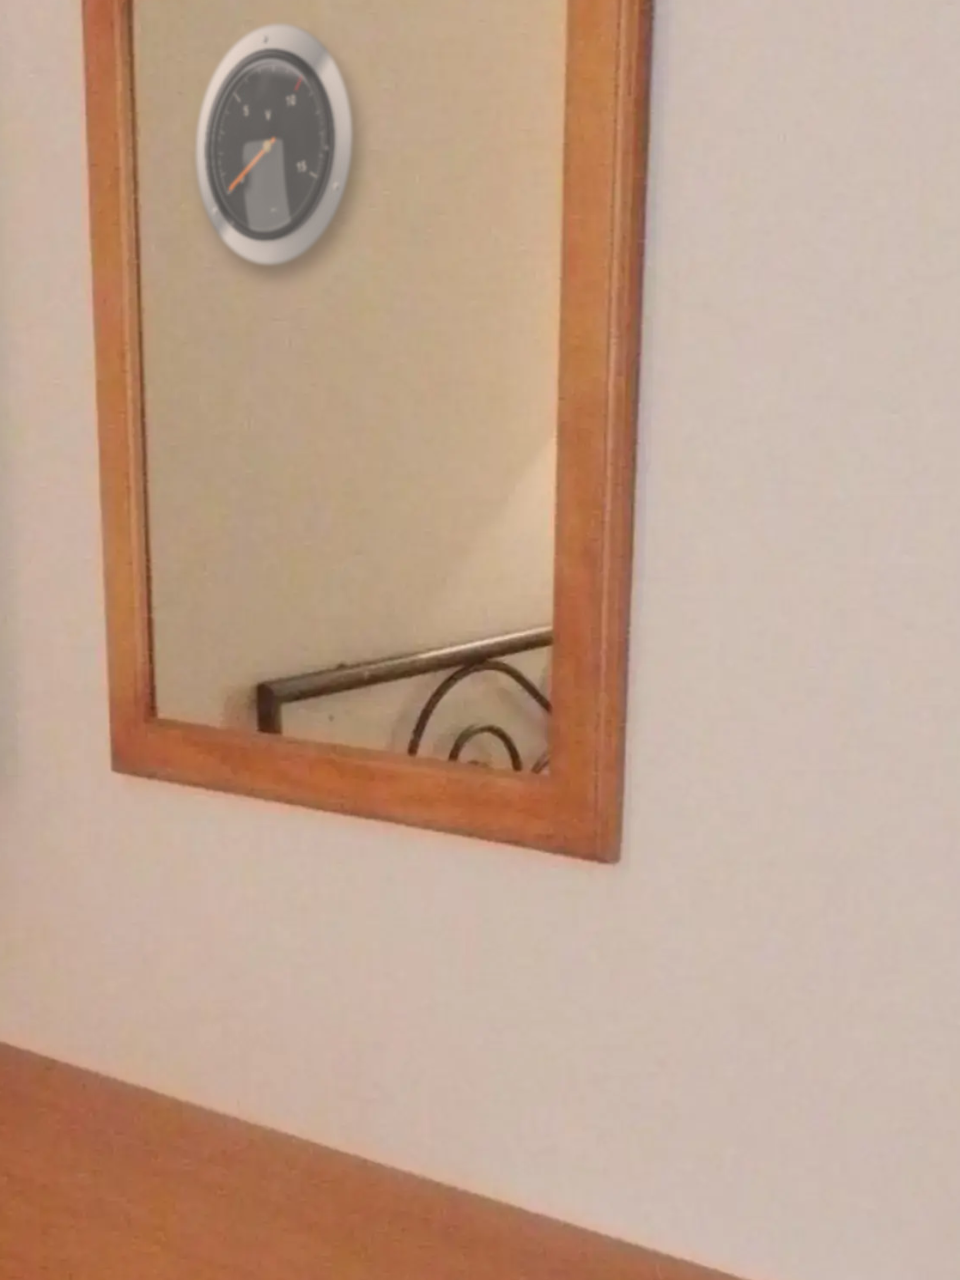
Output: 0 V
